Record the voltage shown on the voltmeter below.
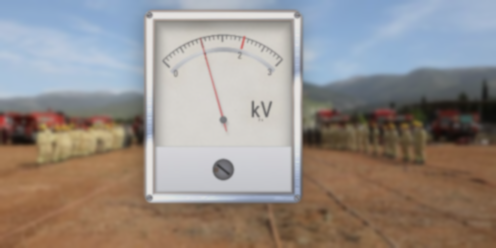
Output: 1 kV
